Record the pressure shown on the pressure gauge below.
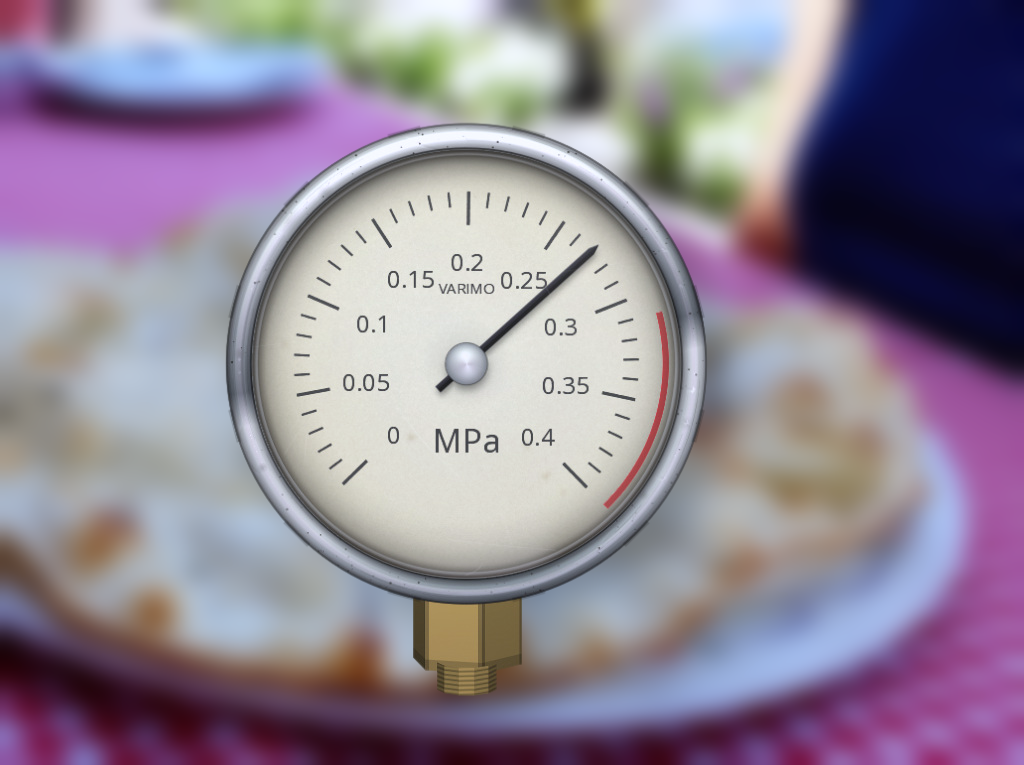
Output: 0.27 MPa
